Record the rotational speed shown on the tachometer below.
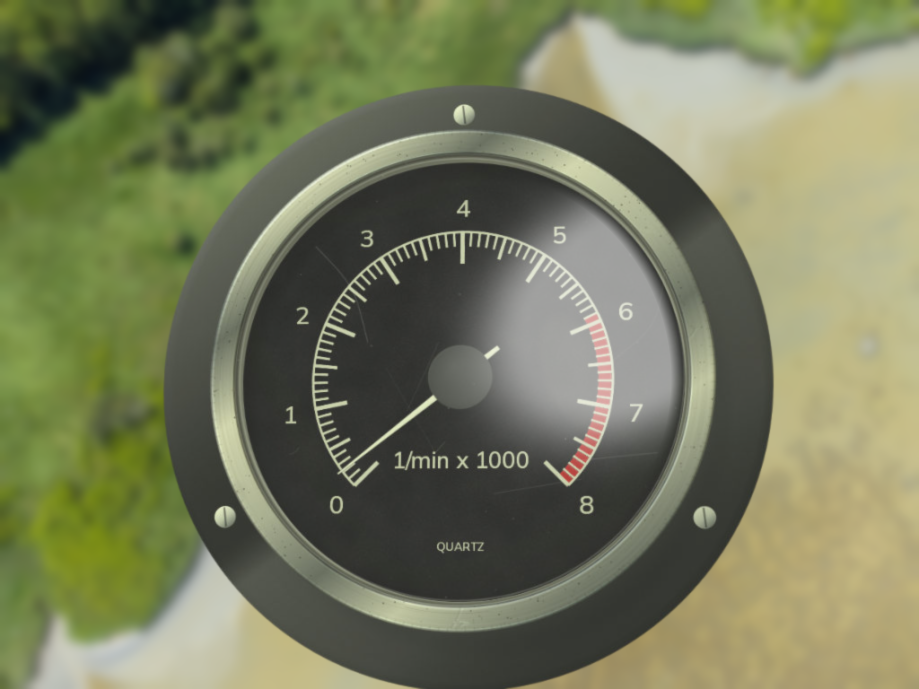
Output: 200 rpm
